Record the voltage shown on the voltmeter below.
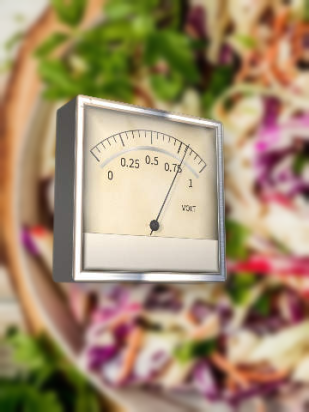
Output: 0.8 V
